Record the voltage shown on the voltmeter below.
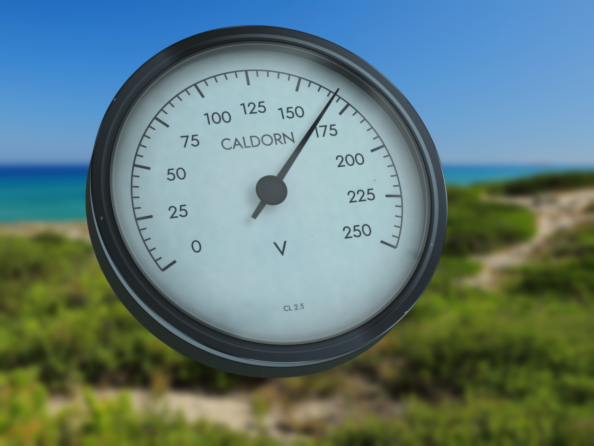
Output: 167.5 V
